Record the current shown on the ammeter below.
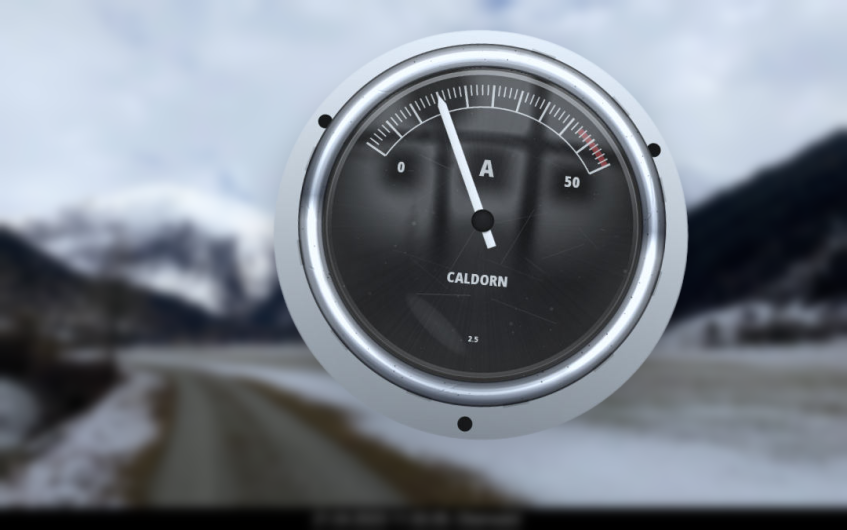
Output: 15 A
